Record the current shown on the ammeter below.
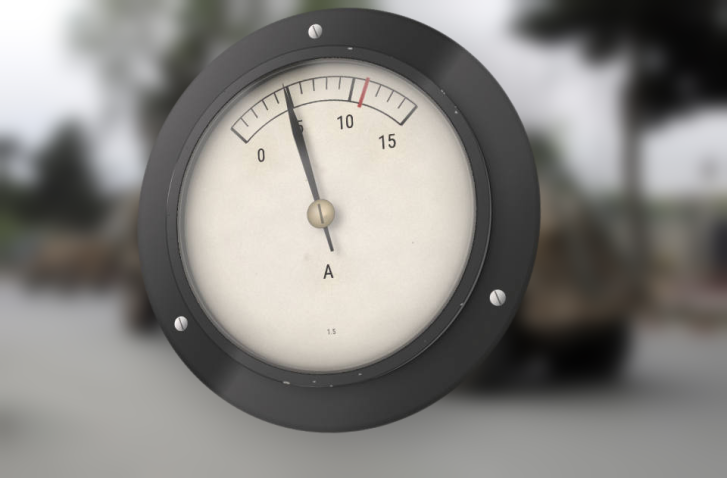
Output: 5 A
